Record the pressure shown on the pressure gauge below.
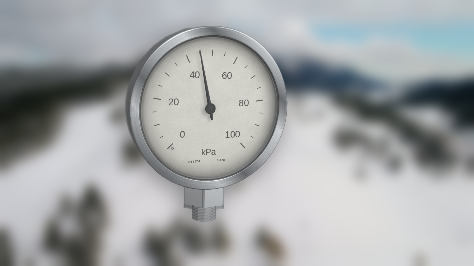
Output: 45 kPa
